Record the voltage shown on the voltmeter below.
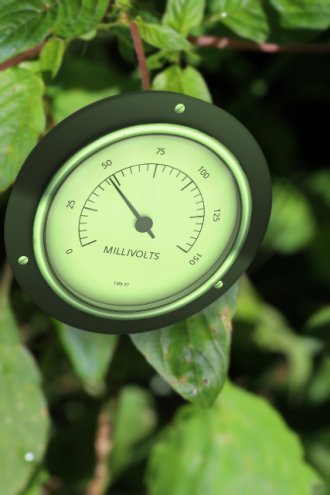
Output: 47.5 mV
